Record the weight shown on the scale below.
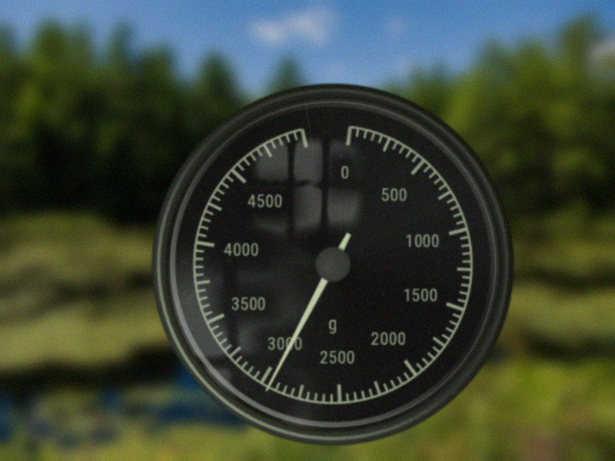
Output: 2950 g
